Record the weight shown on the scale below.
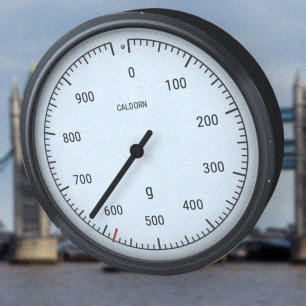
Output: 630 g
